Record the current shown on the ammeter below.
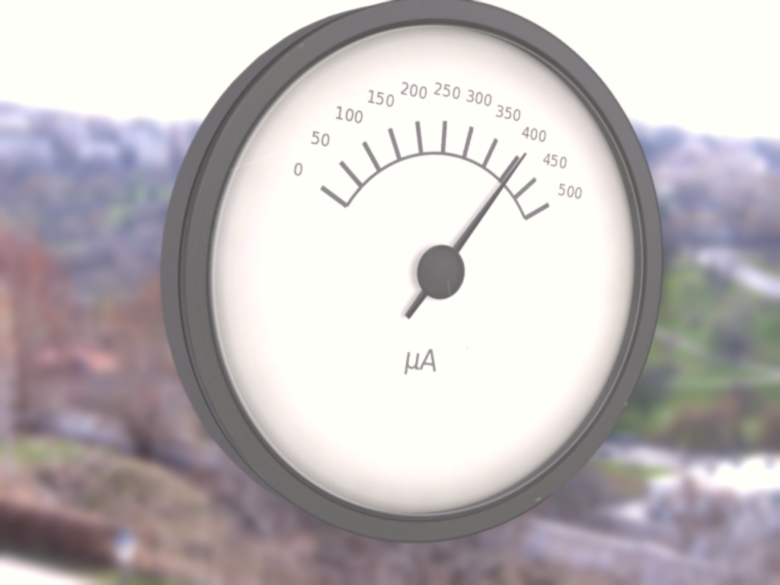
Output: 400 µA
